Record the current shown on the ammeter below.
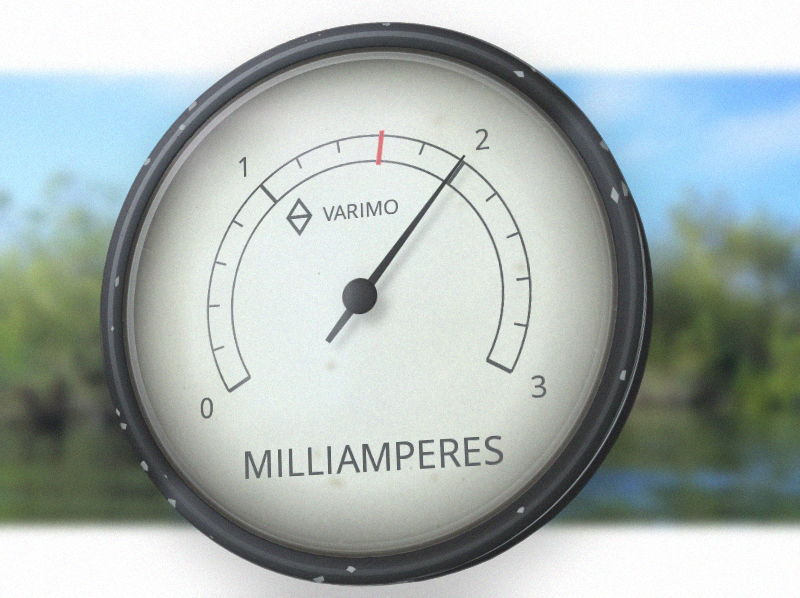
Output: 2 mA
